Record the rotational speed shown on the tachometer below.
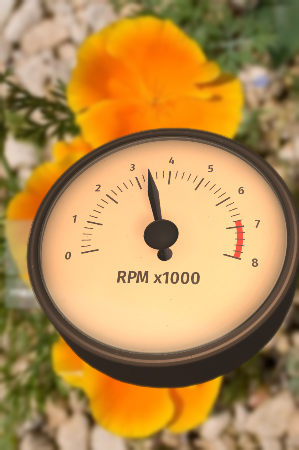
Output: 3400 rpm
